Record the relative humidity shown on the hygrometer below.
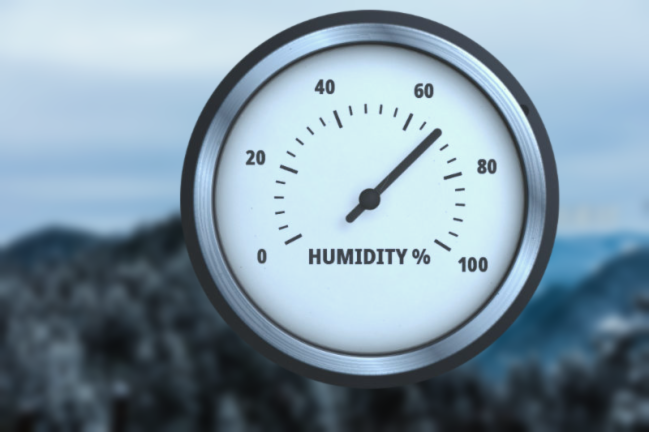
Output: 68 %
